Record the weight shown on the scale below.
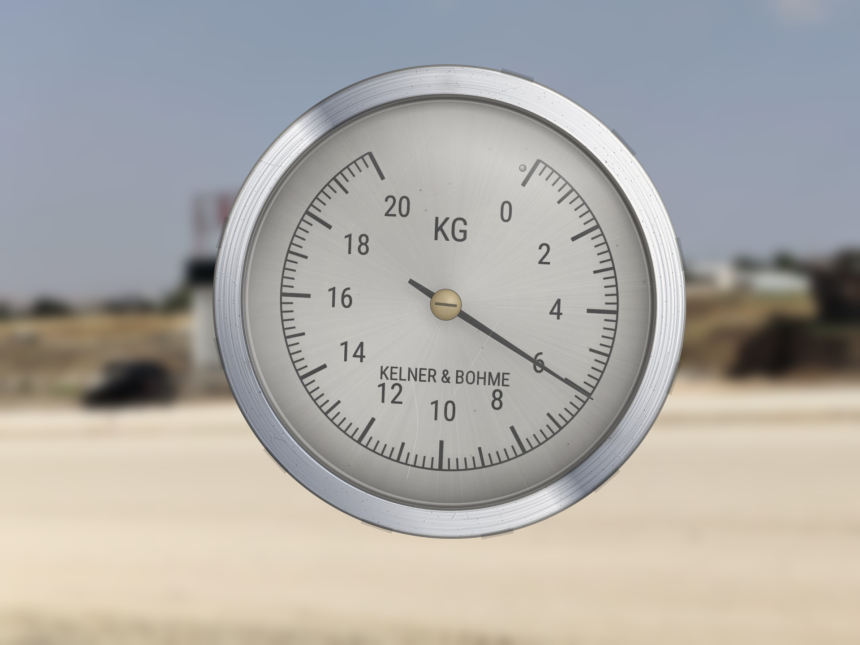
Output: 6 kg
